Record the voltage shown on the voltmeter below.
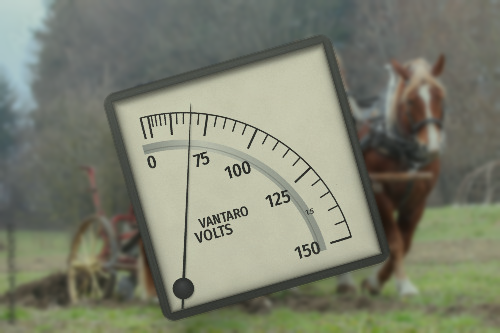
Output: 65 V
